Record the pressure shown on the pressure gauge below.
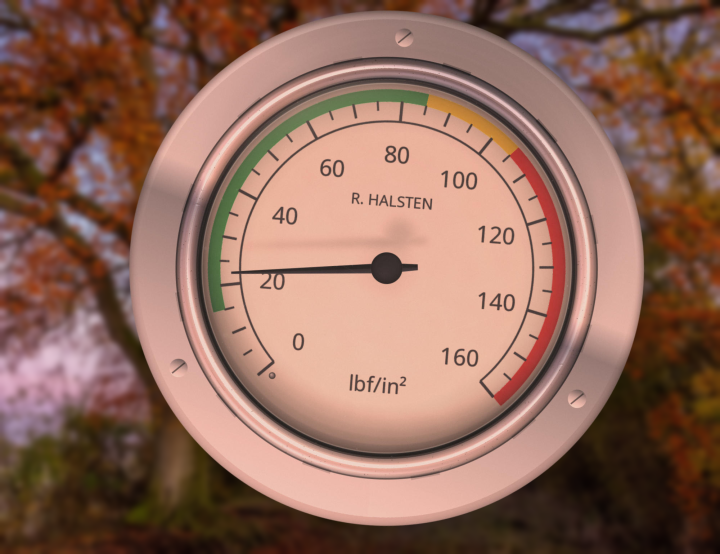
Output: 22.5 psi
